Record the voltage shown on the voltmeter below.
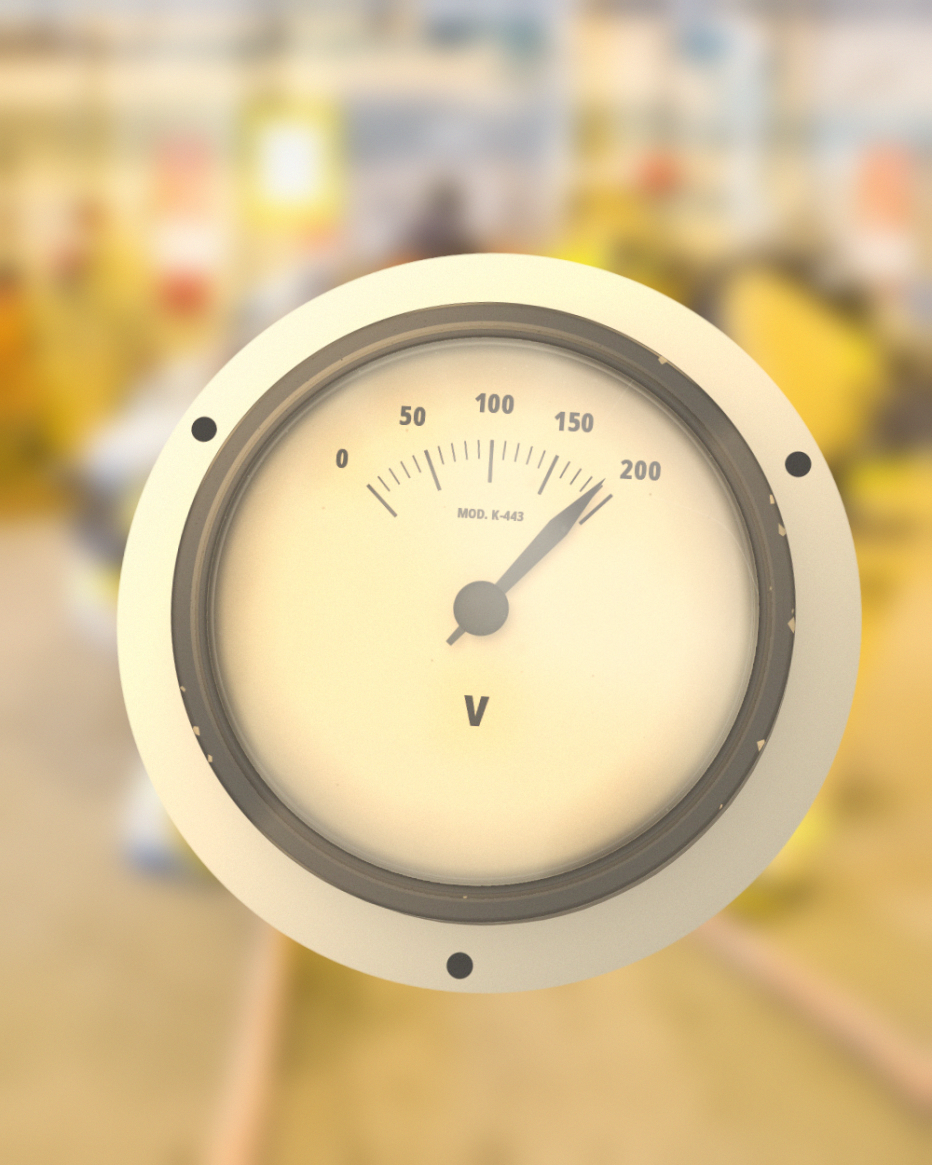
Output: 190 V
